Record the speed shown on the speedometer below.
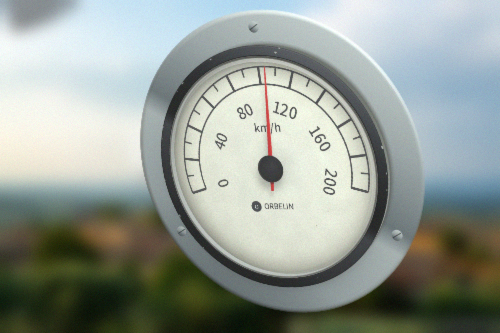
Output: 105 km/h
